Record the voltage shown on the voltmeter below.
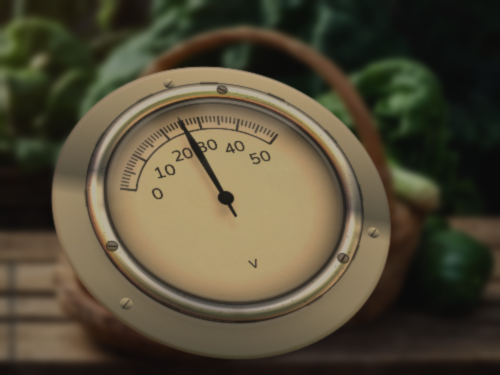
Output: 25 V
